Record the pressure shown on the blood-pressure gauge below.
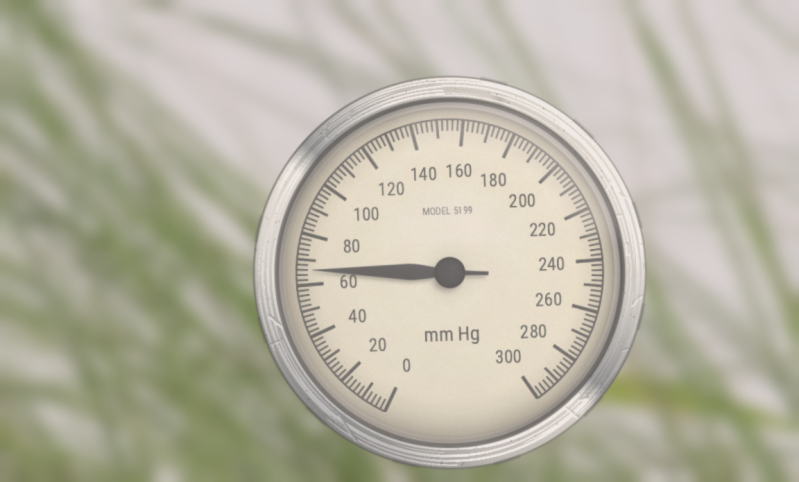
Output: 66 mmHg
